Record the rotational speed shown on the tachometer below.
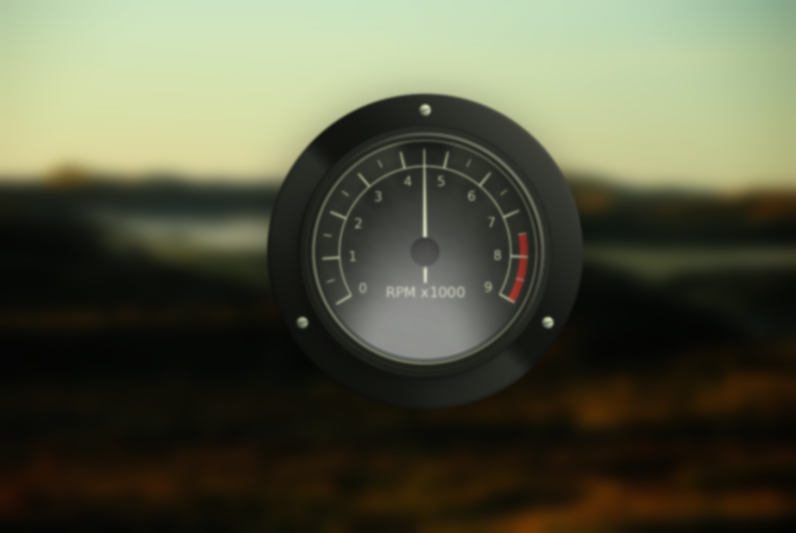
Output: 4500 rpm
